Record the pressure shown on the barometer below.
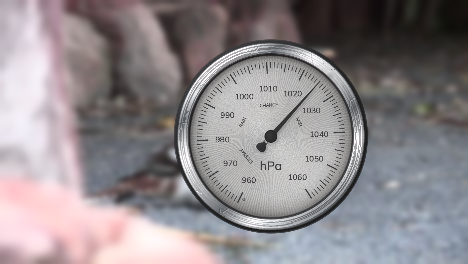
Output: 1025 hPa
